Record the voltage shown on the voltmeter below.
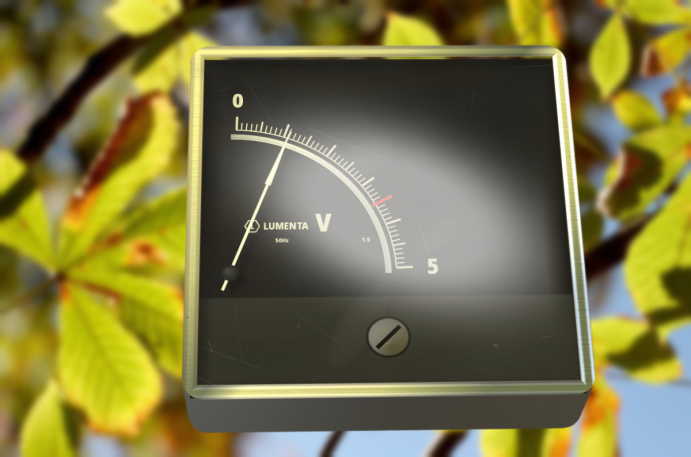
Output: 1.1 V
